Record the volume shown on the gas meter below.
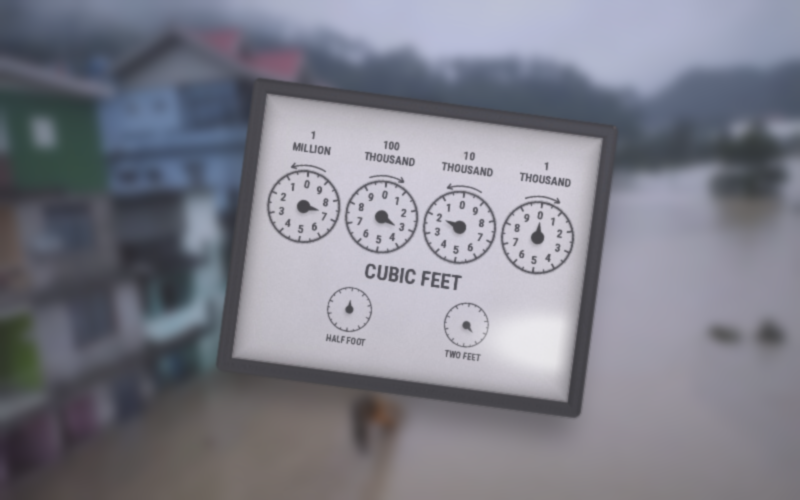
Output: 732000 ft³
